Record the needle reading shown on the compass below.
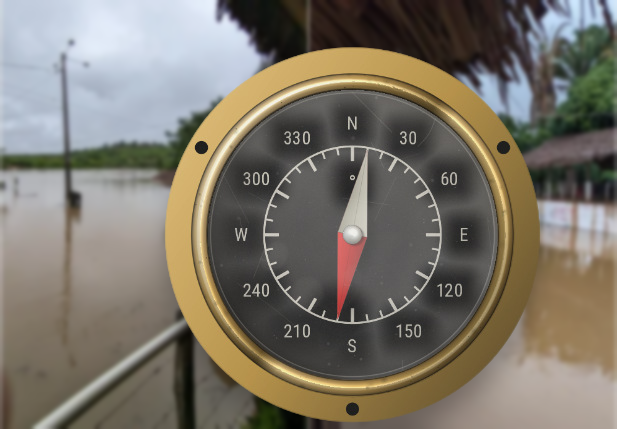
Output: 190 °
